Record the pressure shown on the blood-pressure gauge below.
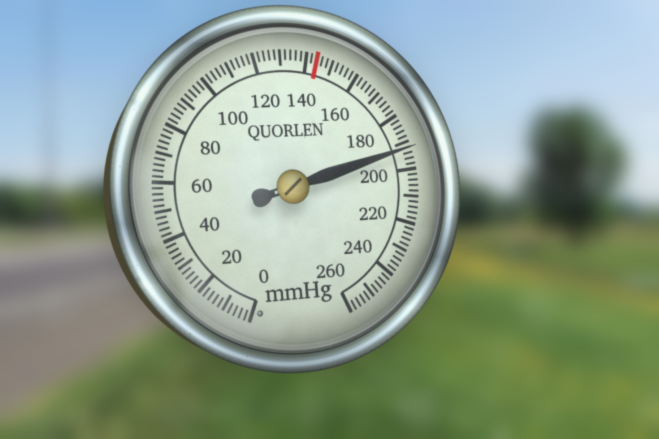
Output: 192 mmHg
